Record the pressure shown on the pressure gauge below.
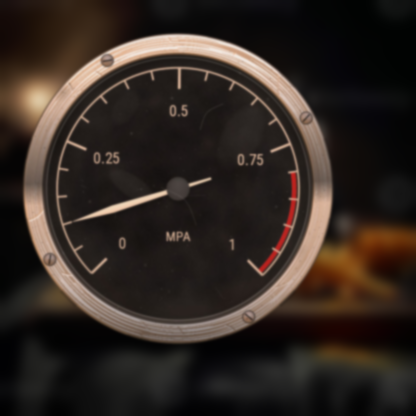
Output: 0.1 MPa
